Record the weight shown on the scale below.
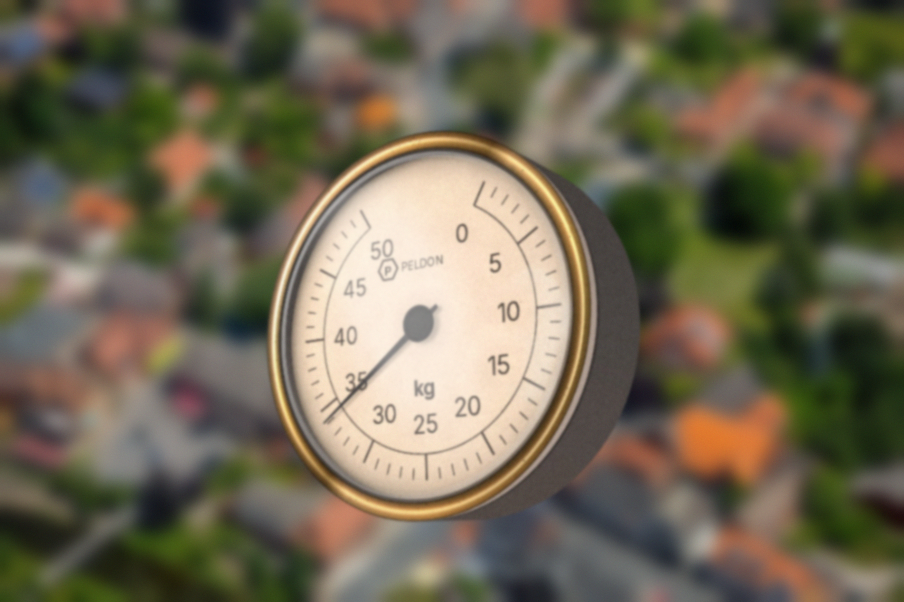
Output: 34 kg
